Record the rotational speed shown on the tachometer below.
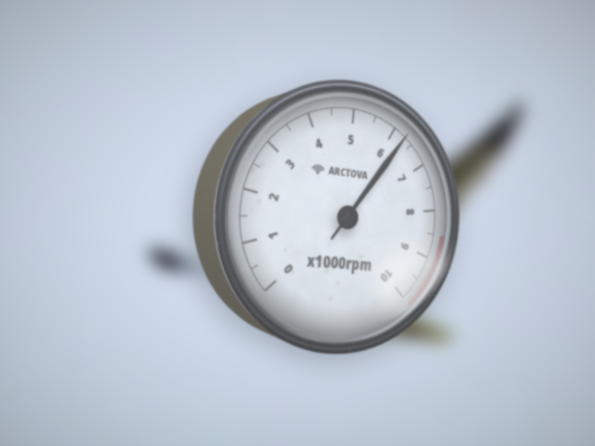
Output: 6250 rpm
